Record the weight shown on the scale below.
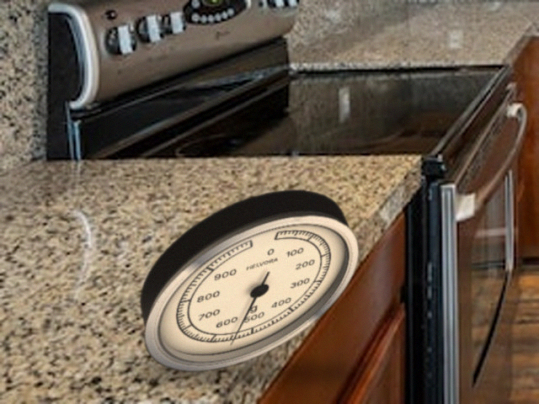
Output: 550 g
